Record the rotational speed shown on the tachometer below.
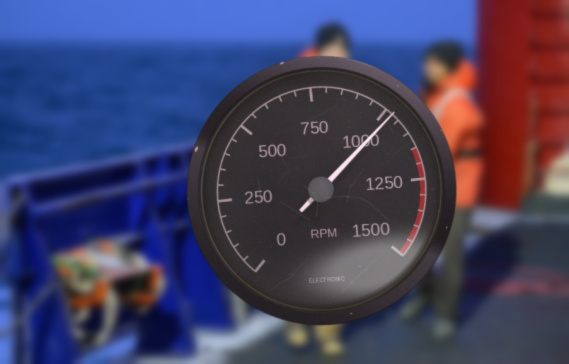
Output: 1025 rpm
